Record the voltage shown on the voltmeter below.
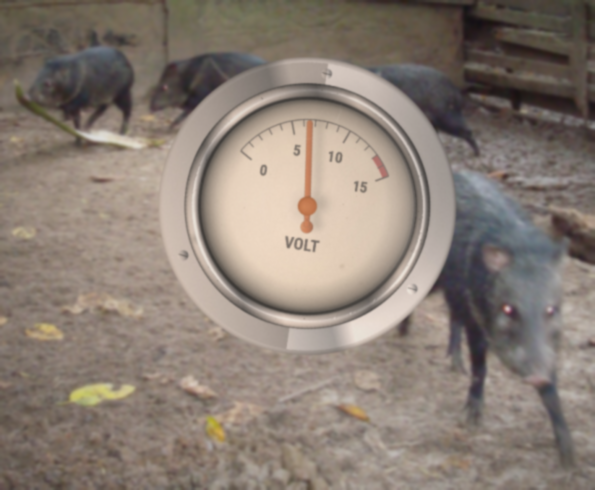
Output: 6.5 V
